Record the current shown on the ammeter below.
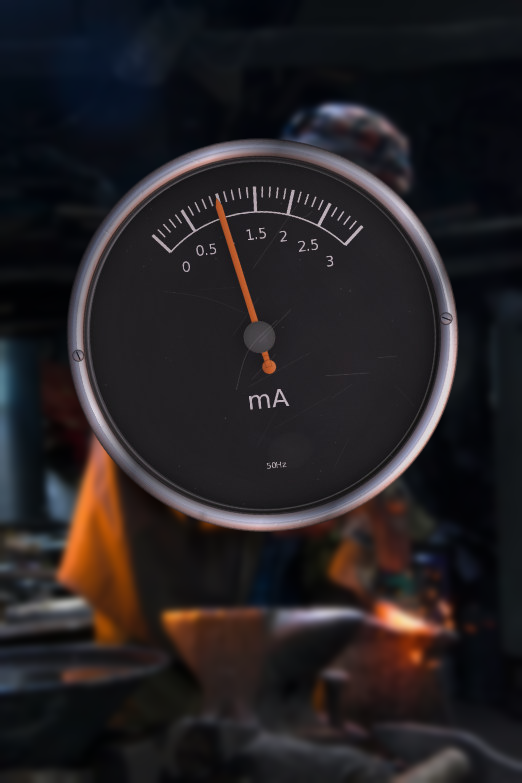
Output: 1 mA
